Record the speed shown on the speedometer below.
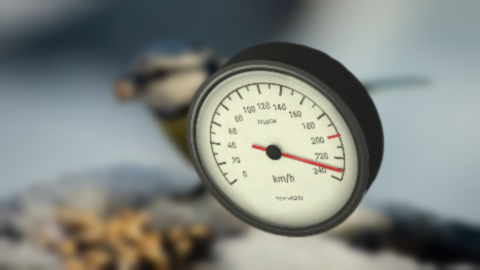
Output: 230 km/h
